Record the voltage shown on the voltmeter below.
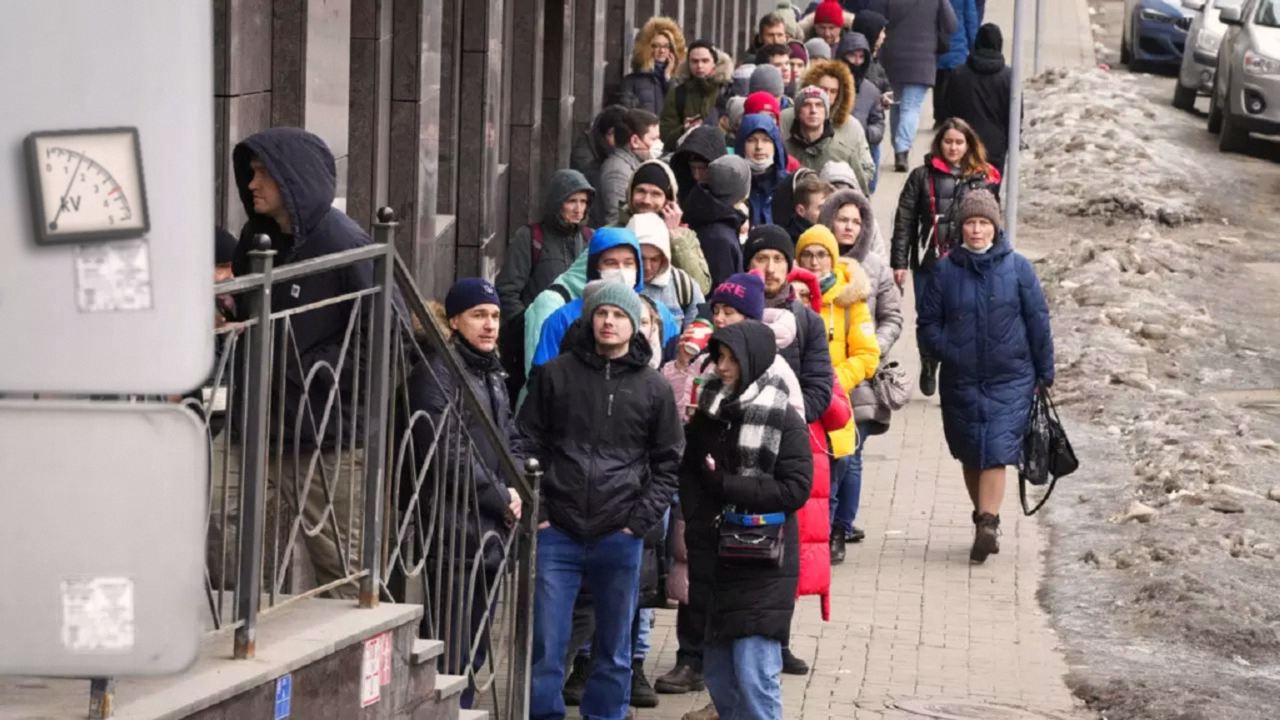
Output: 1.5 kV
